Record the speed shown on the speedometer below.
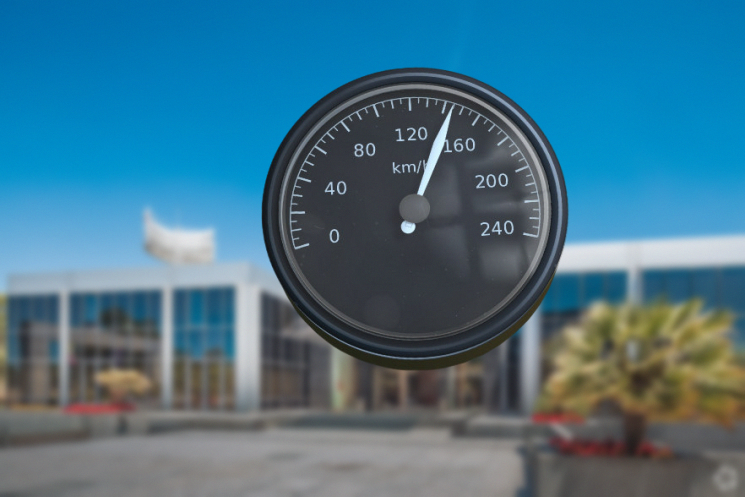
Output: 145 km/h
